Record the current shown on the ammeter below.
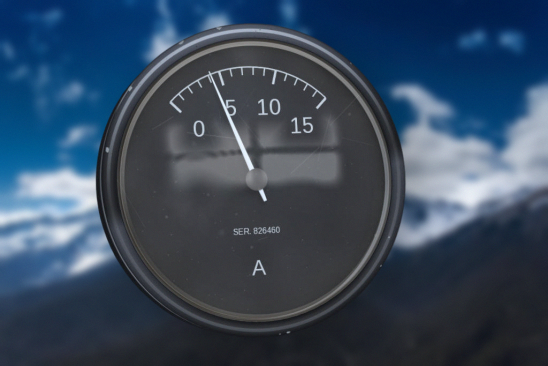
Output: 4 A
